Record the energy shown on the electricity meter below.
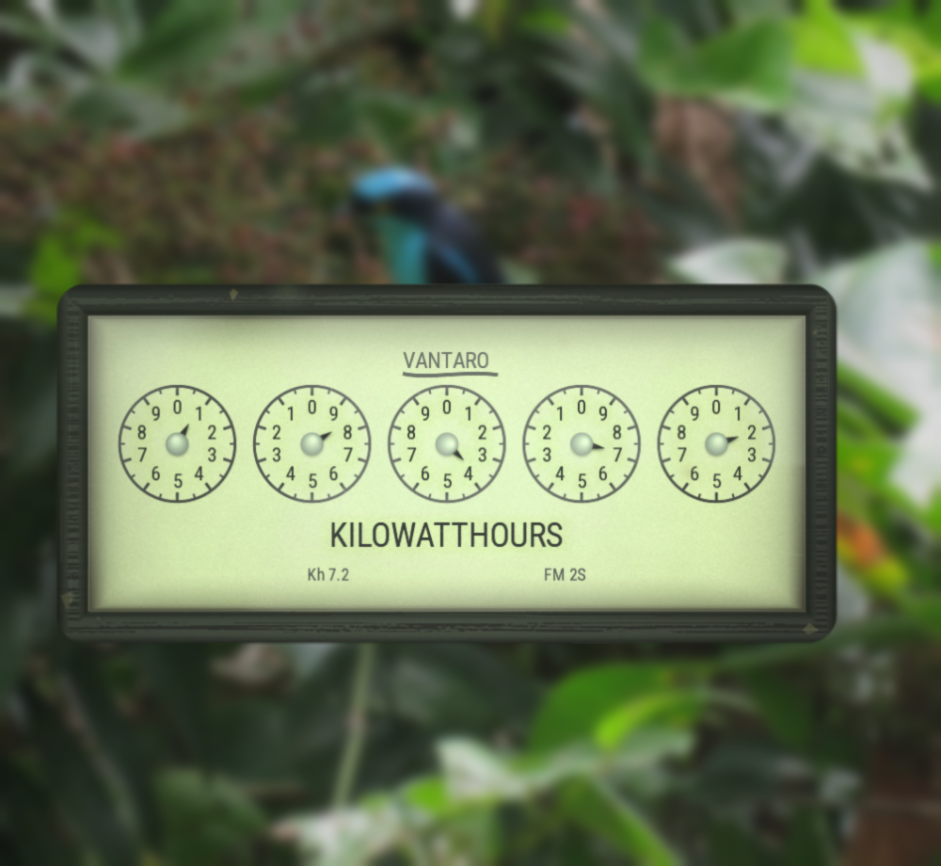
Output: 8372 kWh
